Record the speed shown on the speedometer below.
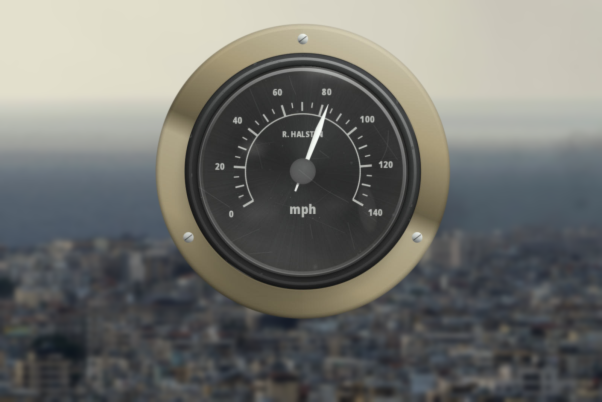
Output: 82.5 mph
